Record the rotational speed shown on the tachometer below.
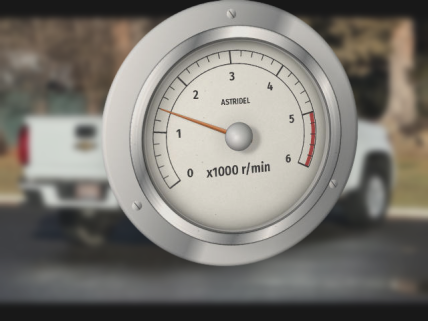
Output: 1400 rpm
